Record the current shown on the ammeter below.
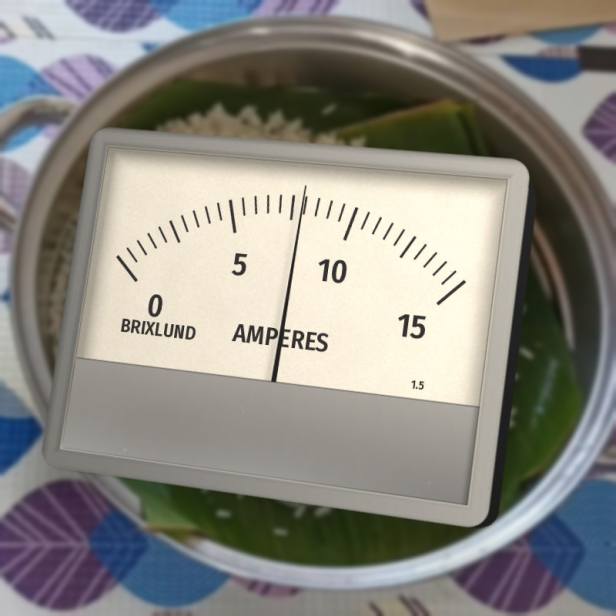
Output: 8 A
